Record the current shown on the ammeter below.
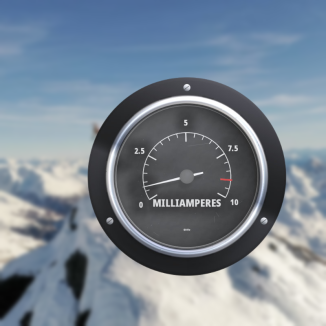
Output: 0.75 mA
